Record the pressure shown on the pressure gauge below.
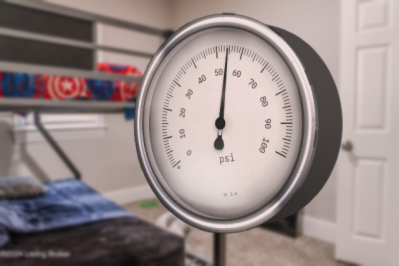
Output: 55 psi
